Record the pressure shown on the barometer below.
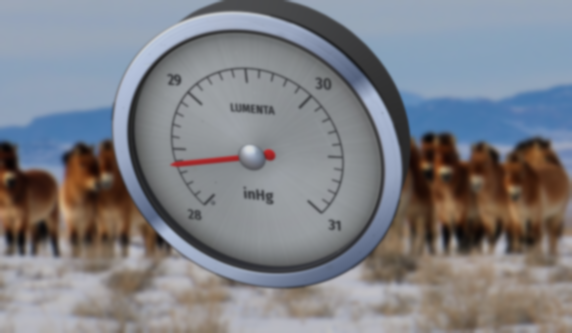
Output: 28.4 inHg
